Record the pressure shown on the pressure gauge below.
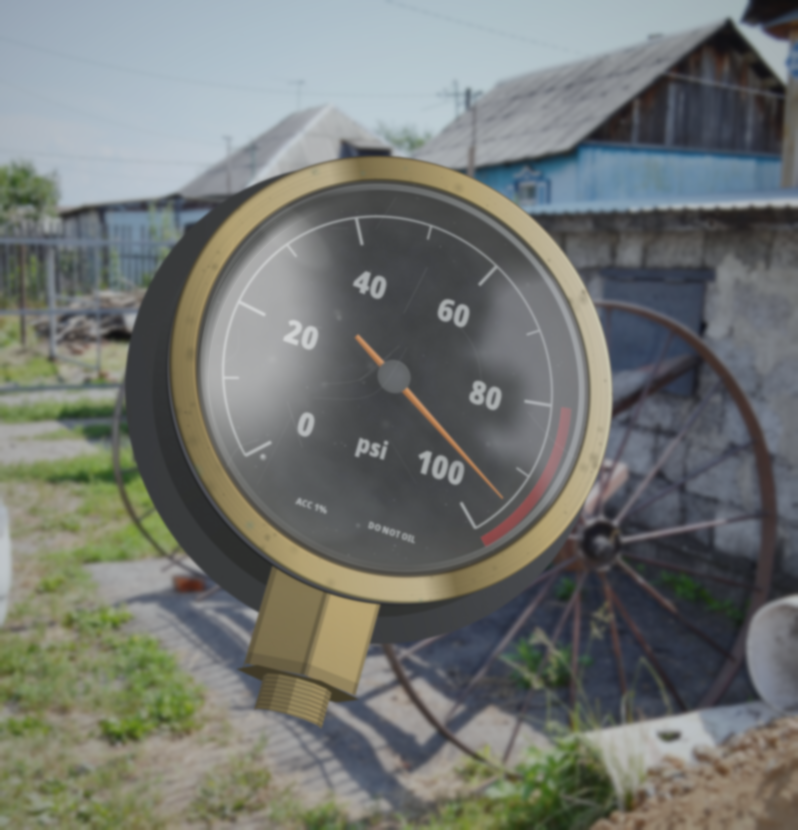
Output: 95 psi
